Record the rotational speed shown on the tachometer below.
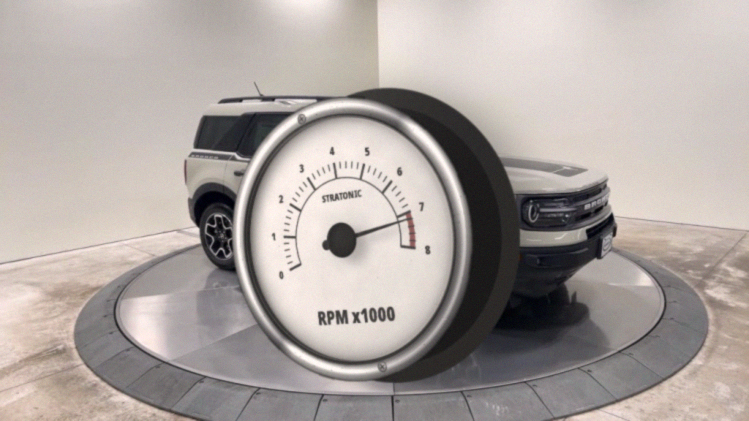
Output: 7200 rpm
